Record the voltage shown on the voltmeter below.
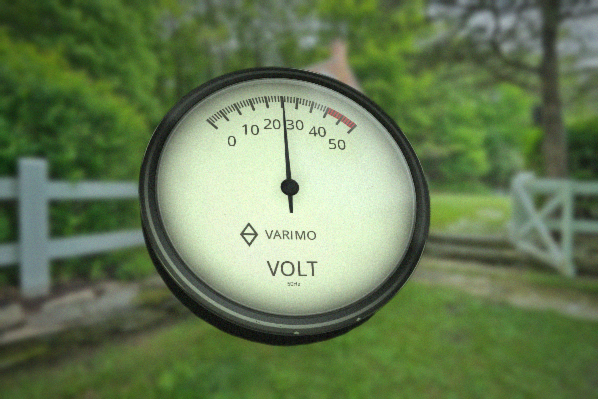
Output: 25 V
